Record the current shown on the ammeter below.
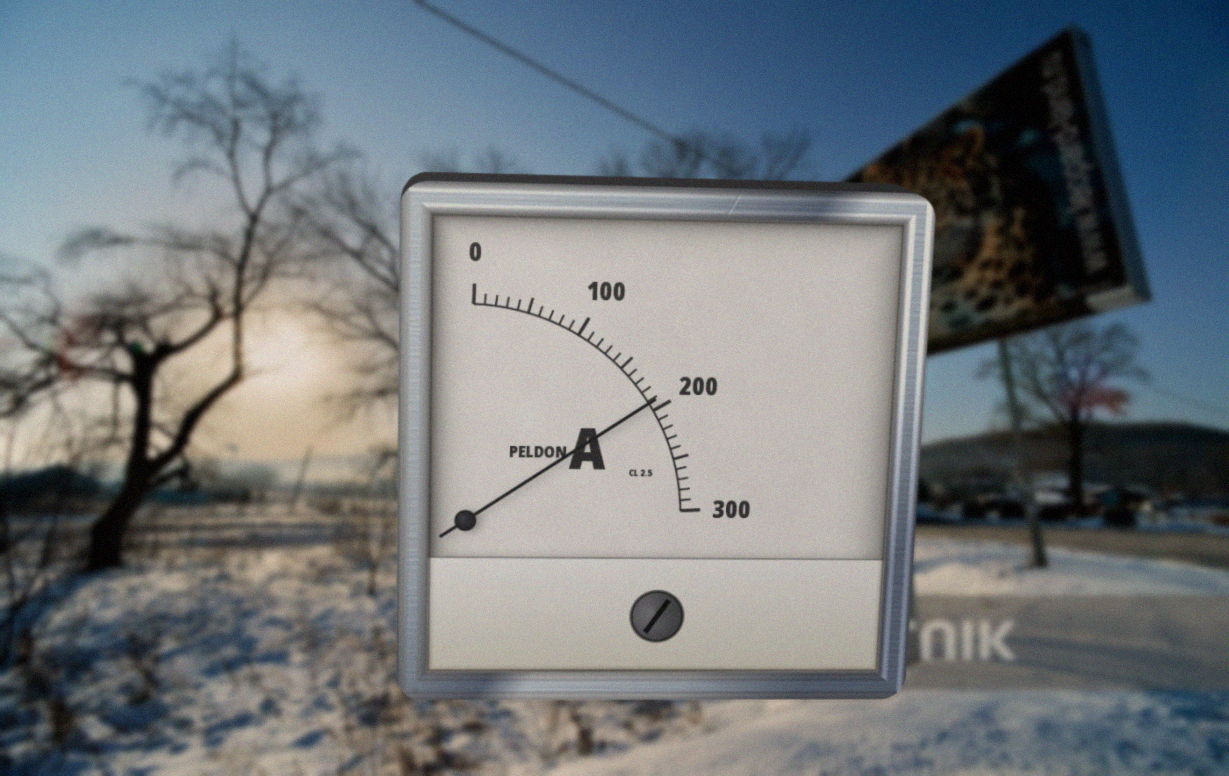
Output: 190 A
